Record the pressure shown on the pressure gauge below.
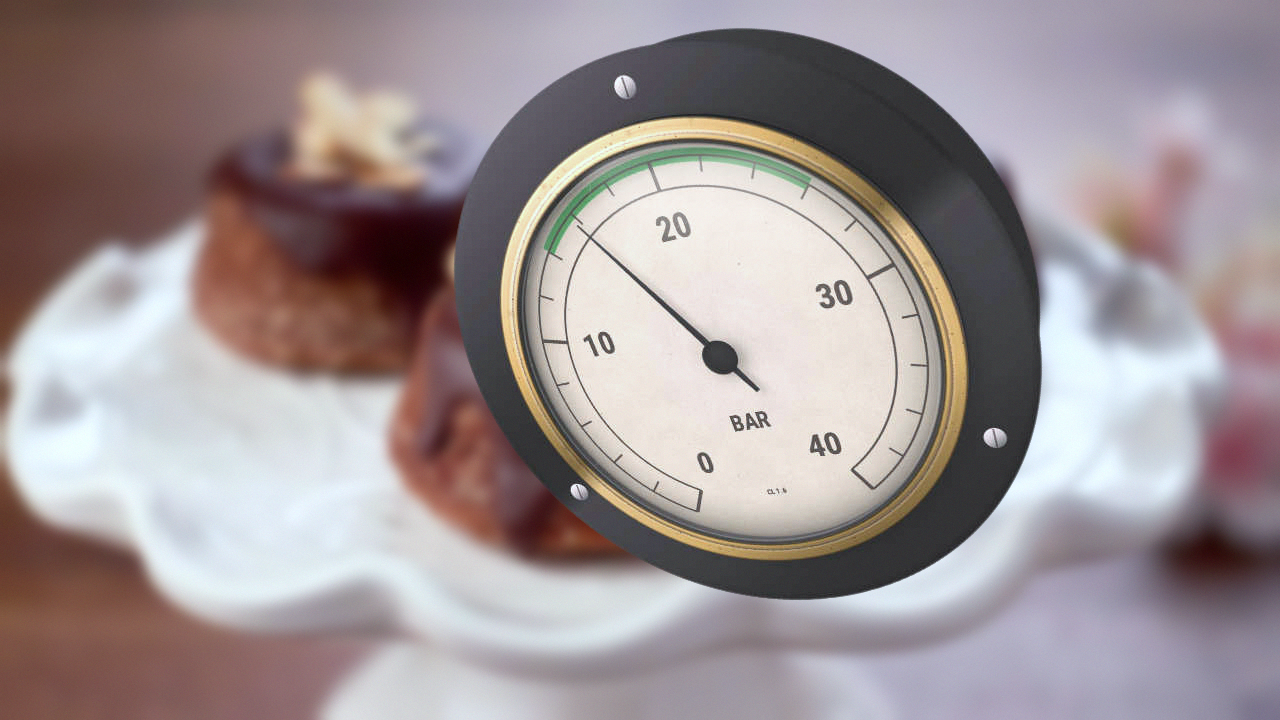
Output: 16 bar
